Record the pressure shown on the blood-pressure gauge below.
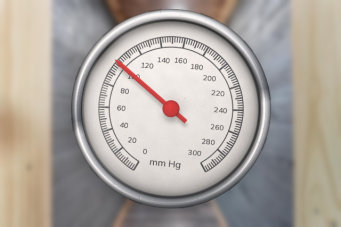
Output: 100 mmHg
